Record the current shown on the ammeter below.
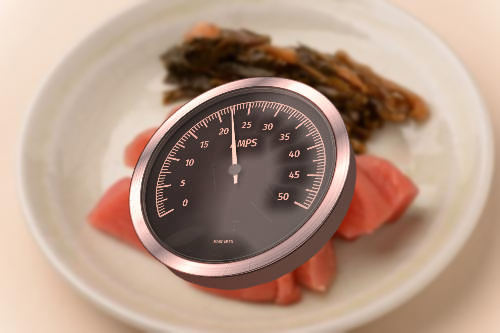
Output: 22.5 A
